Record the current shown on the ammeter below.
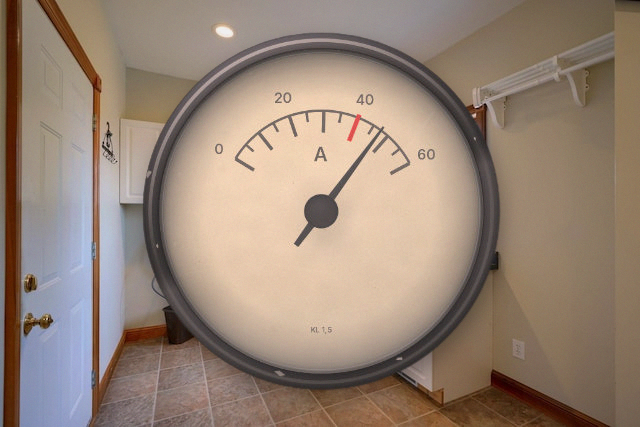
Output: 47.5 A
